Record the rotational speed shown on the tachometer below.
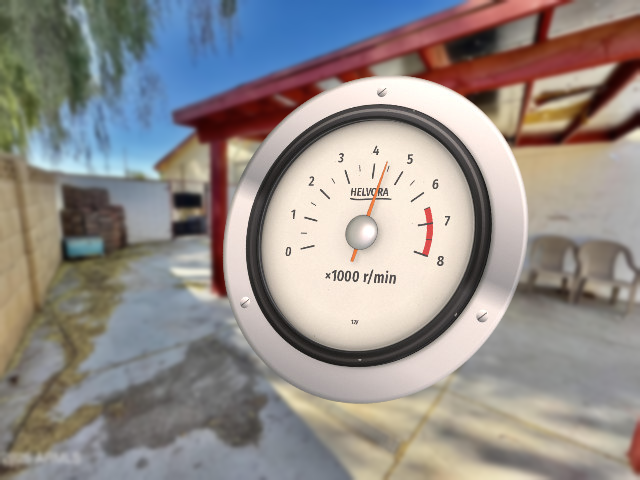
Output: 4500 rpm
